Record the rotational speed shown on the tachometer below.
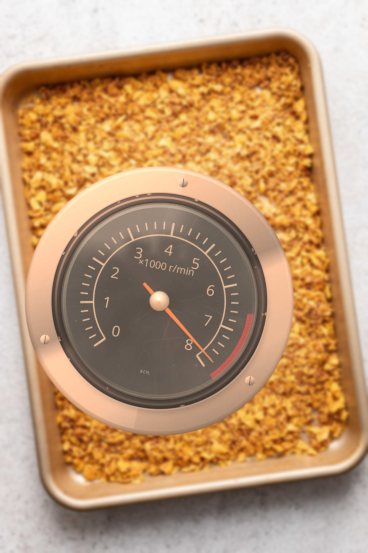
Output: 7800 rpm
